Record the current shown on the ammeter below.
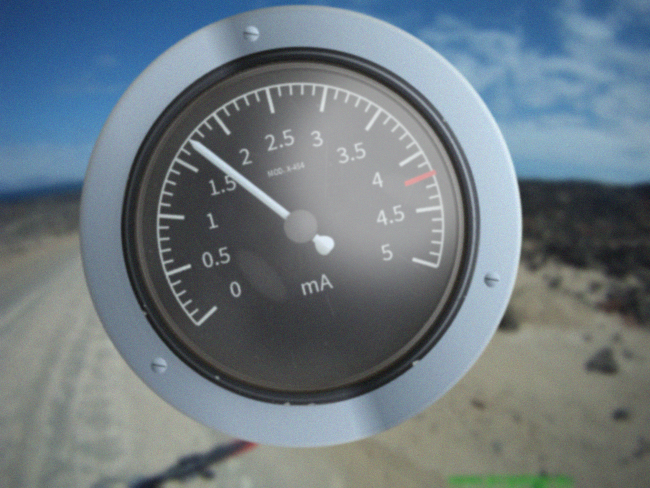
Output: 1.7 mA
